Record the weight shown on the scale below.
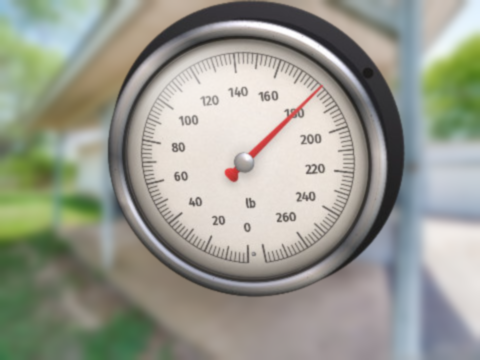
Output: 180 lb
